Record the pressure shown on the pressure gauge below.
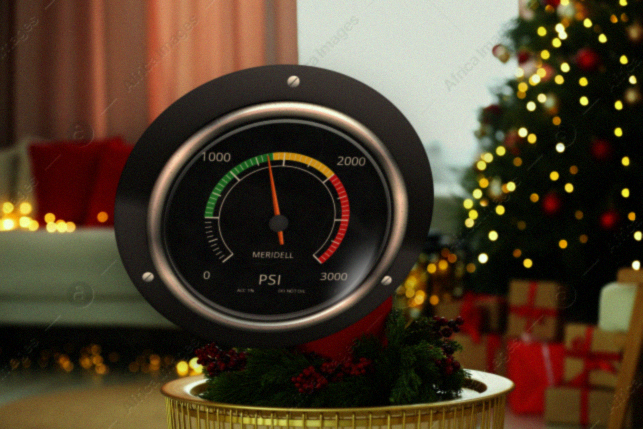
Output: 1350 psi
